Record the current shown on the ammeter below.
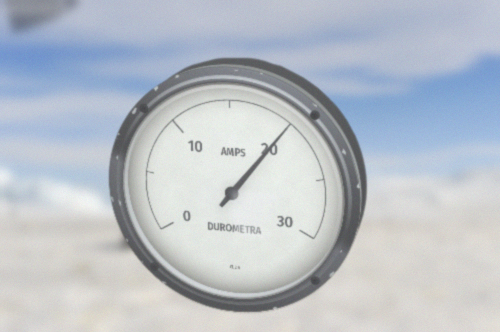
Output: 20 A
